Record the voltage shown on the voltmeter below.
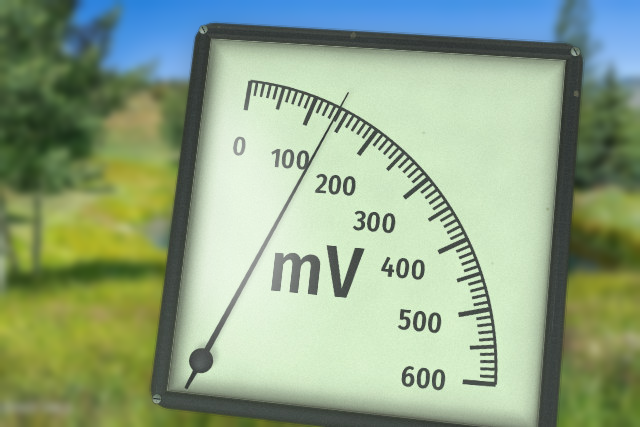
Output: 140 mV
